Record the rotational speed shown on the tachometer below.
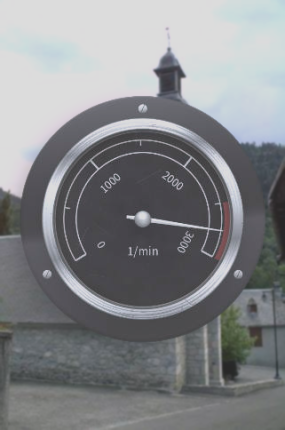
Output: 2750 rpm
